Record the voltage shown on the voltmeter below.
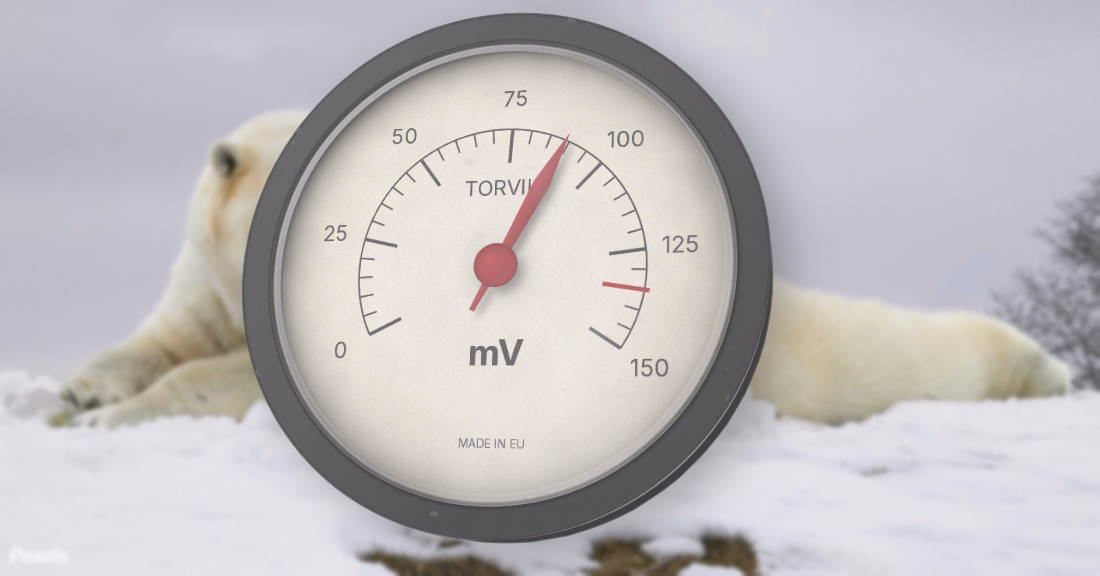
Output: 90 mV
